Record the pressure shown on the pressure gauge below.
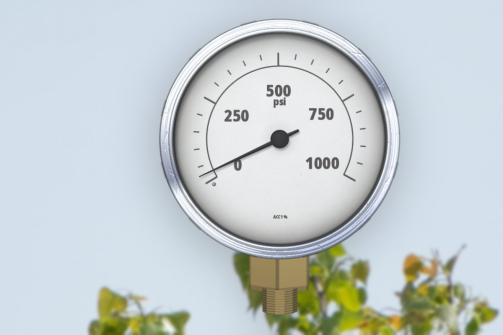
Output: 25 psi
